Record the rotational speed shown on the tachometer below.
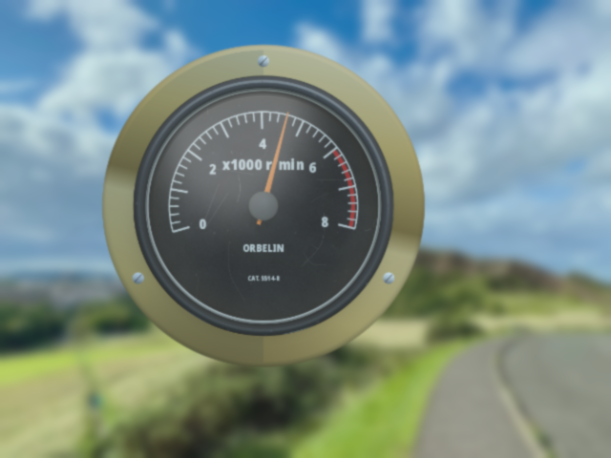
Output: 4600 rpm
